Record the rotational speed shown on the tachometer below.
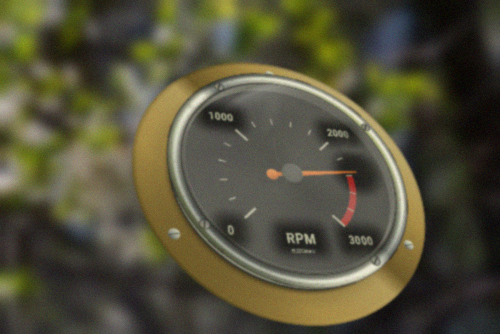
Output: 2400 rpm
